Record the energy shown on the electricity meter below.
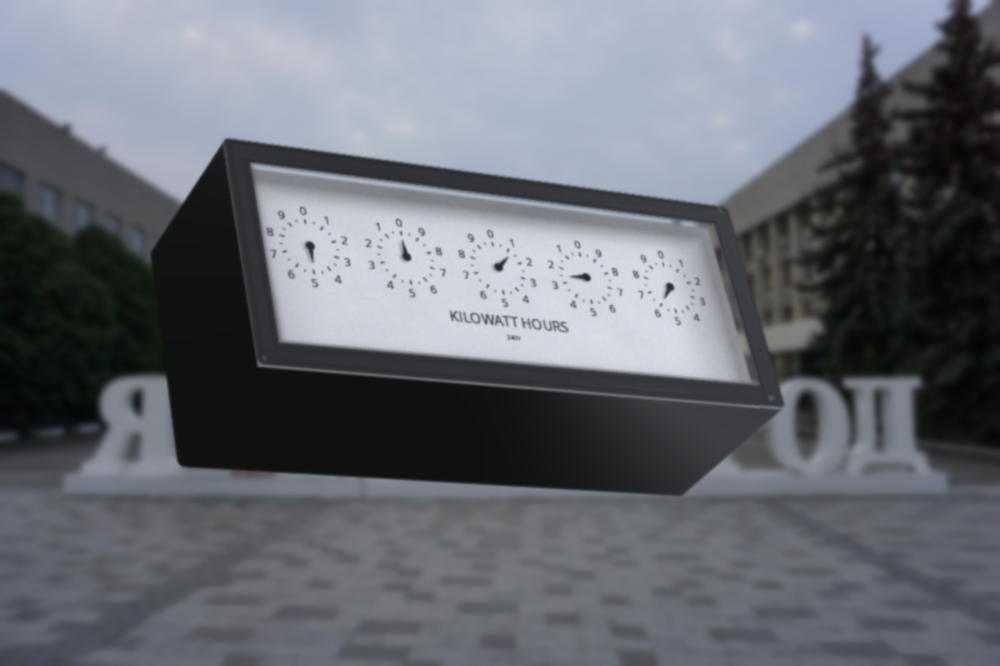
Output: 50126 kWh
